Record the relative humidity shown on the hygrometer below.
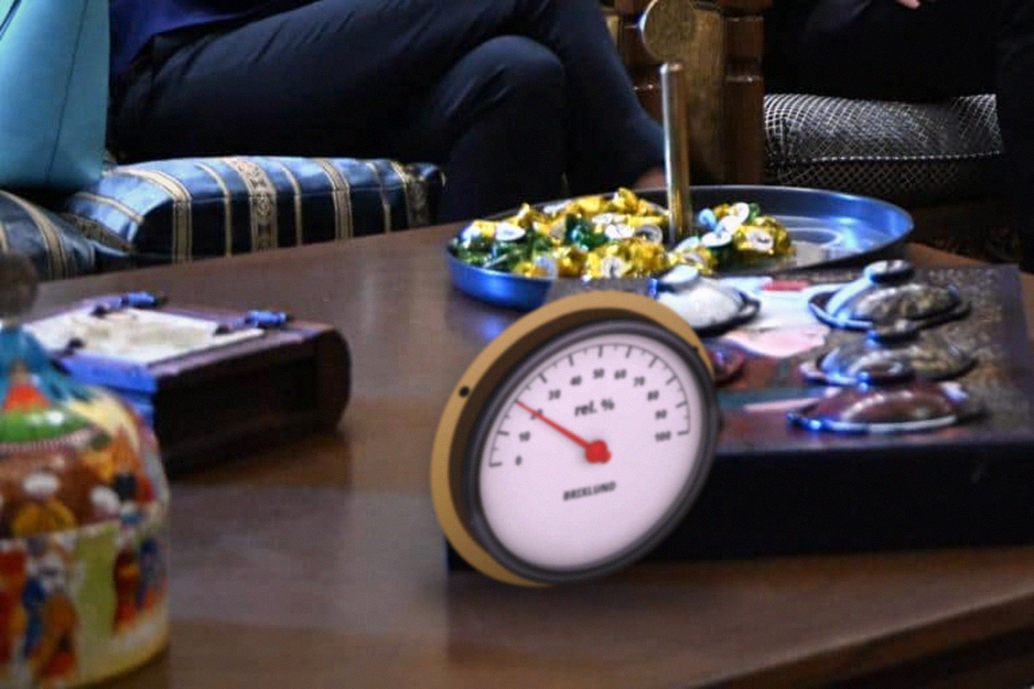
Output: 20 %
